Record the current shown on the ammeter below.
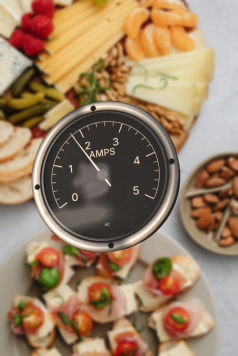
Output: 1.8 A
